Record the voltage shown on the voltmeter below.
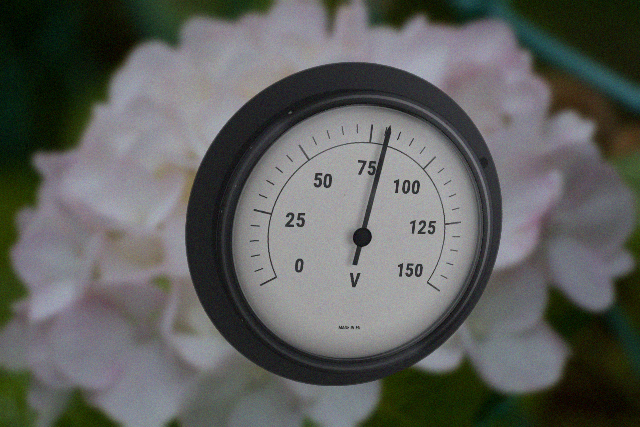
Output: 80 V
